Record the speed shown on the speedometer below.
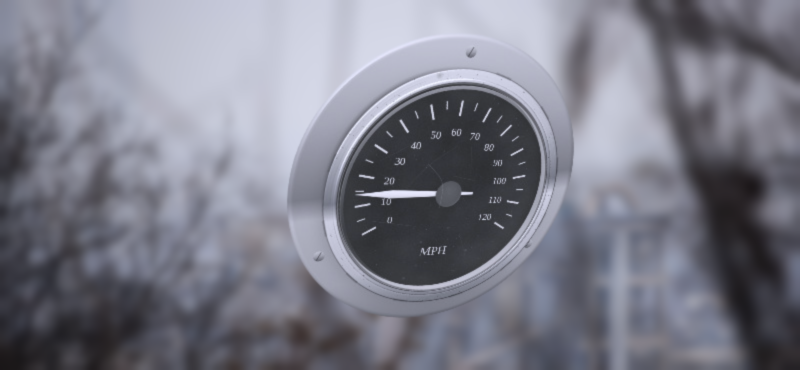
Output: 15 mph
